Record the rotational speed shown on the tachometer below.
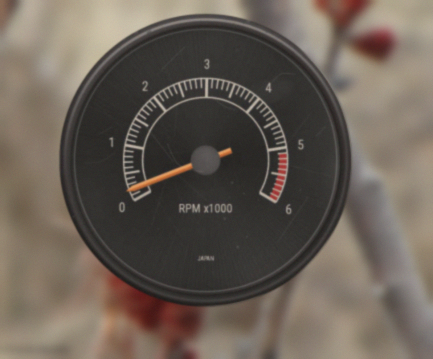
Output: 200 rpm
